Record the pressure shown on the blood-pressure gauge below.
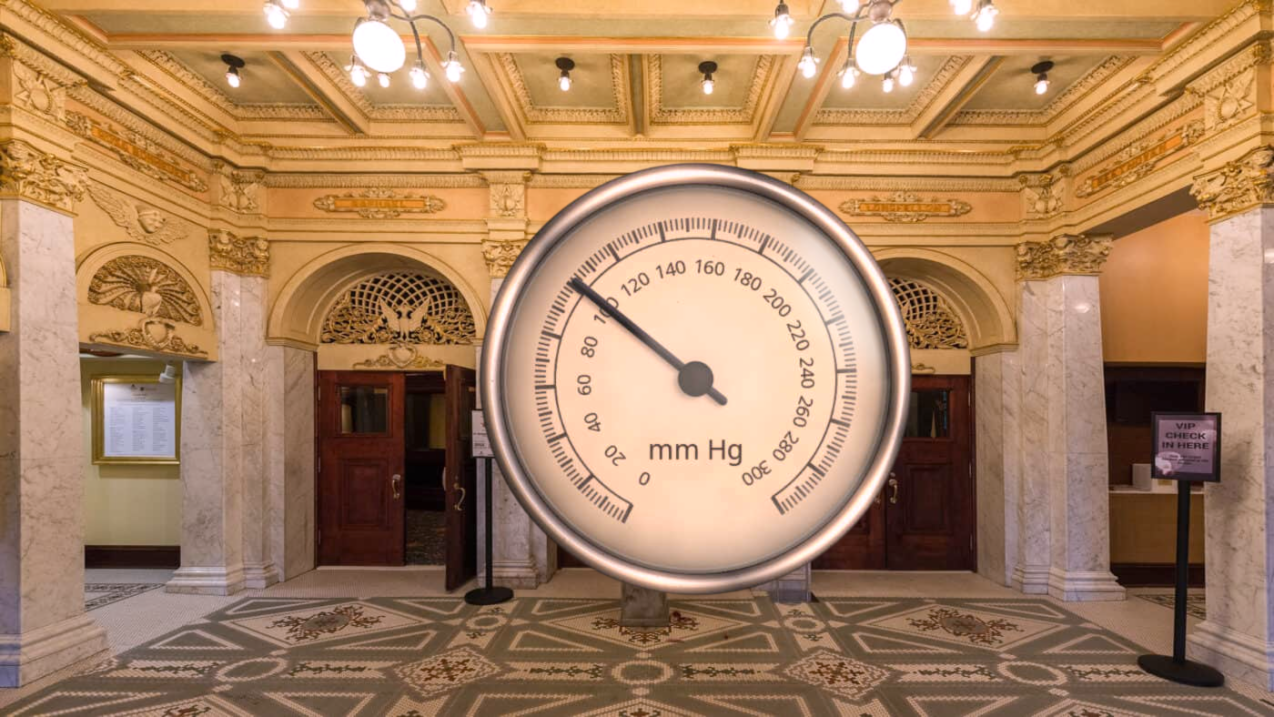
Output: 102 mmHg
